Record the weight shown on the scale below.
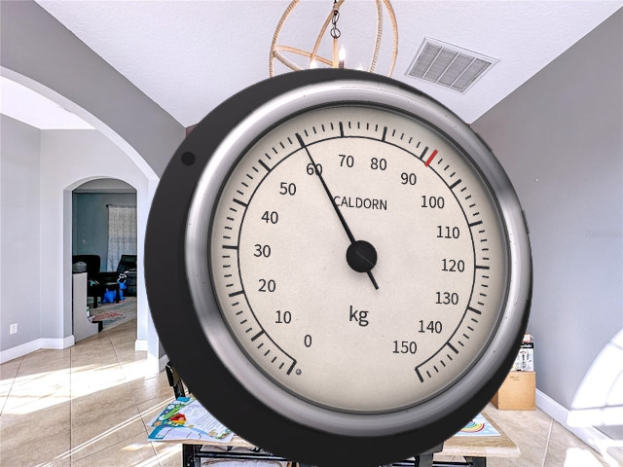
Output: 60 kg
